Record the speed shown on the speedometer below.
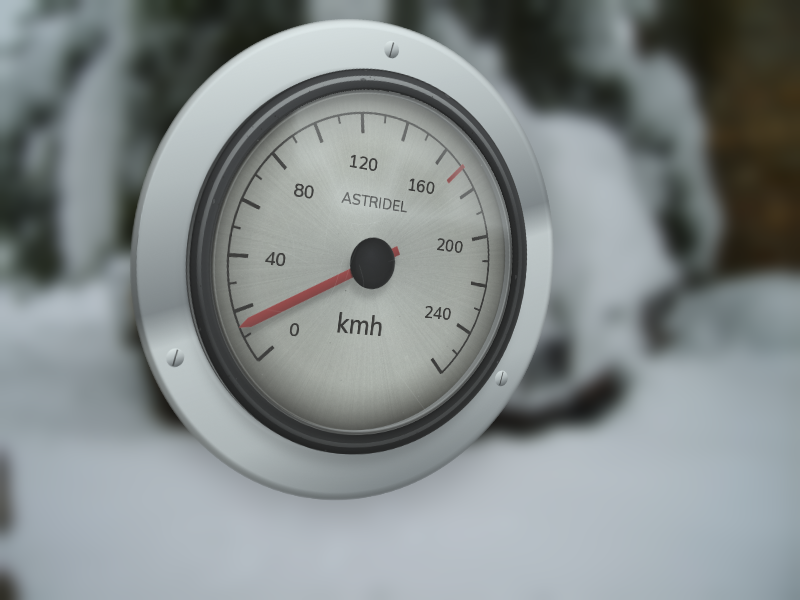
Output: 15 km/h
